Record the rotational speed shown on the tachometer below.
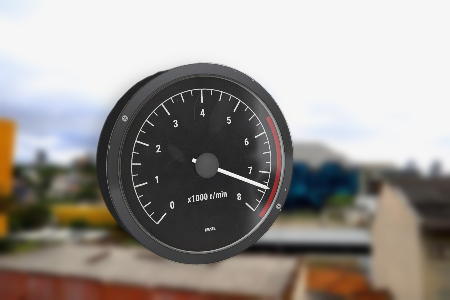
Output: 7375 rpm
